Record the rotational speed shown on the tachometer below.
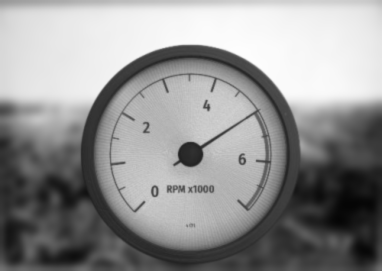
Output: 5000 rpm
